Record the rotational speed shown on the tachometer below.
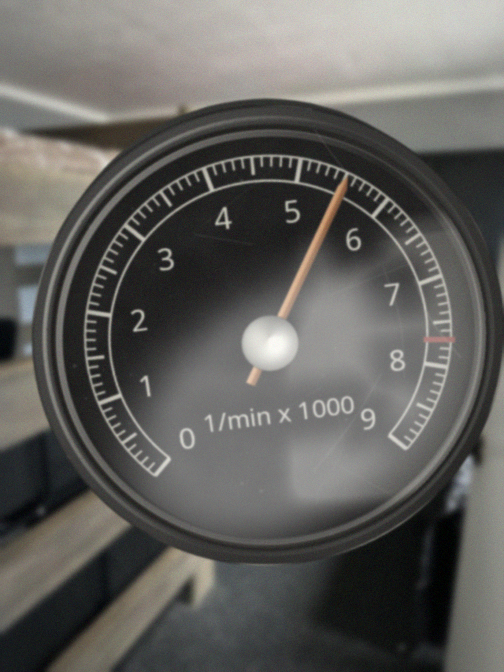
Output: 5500 rpm
